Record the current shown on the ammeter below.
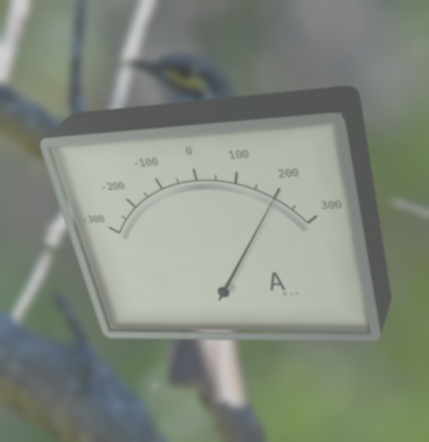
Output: 200 A
